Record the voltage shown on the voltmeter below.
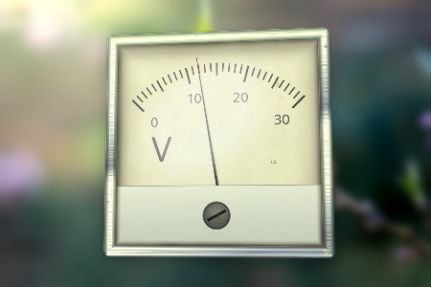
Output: 12 V
